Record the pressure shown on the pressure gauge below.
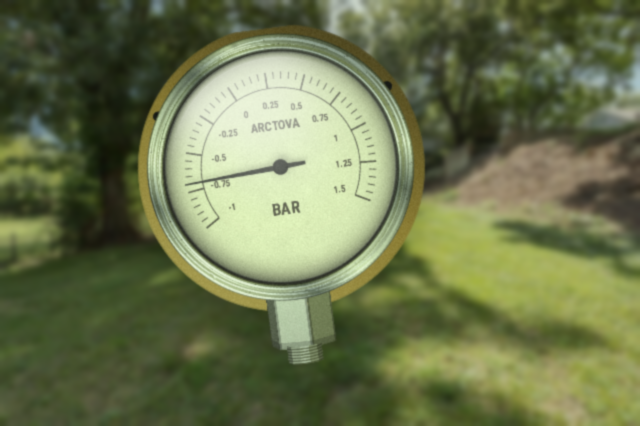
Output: -0.7 bar
